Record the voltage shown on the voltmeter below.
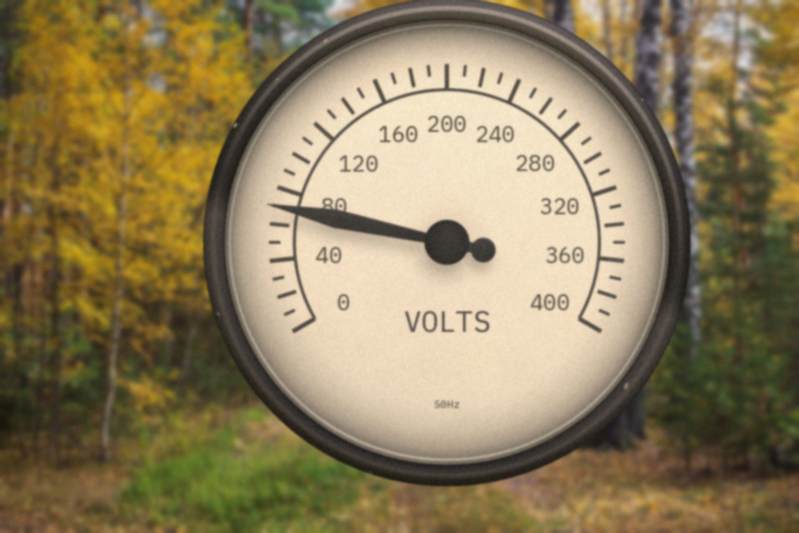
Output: 70 V
